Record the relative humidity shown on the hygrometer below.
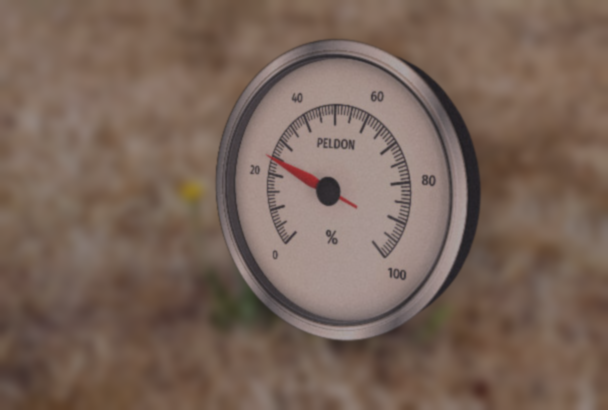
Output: 25 %
